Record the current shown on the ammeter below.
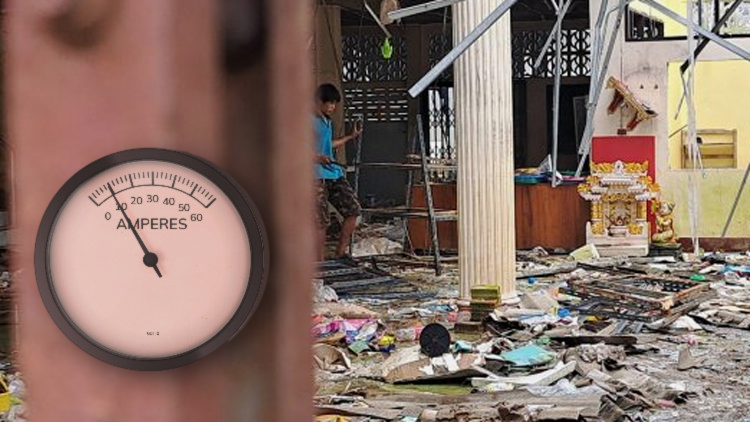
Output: 10 A
